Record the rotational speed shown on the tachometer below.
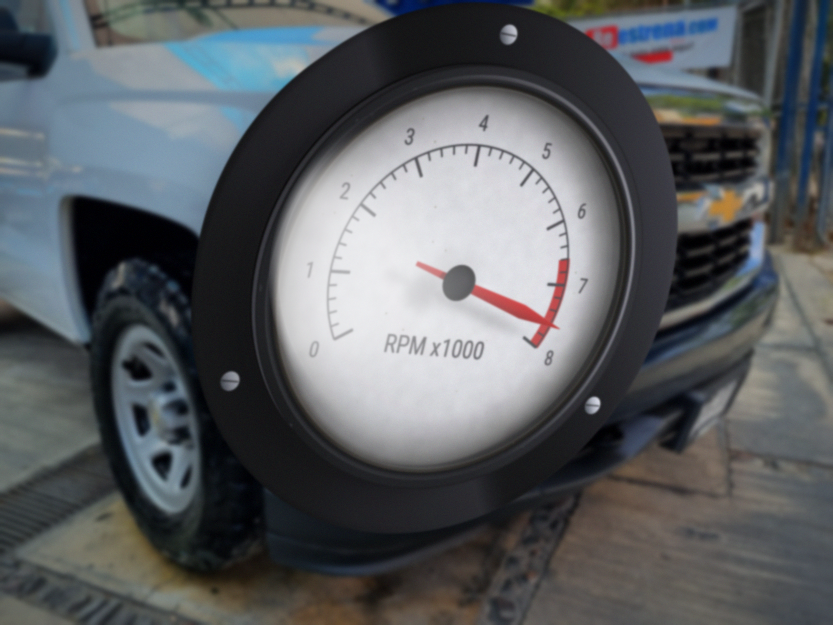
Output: 7600 rpm
